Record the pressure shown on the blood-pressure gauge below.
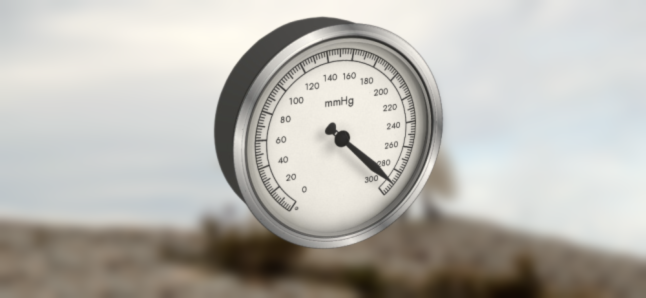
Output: 290 mmHg
